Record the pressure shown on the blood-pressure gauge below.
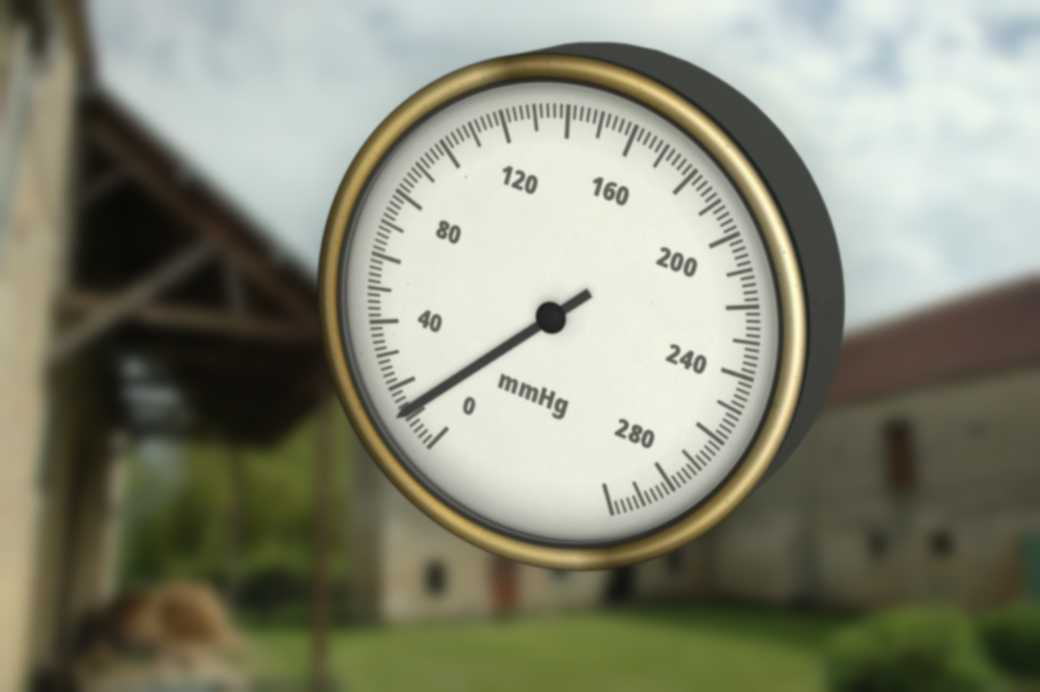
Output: 12 mmHg
